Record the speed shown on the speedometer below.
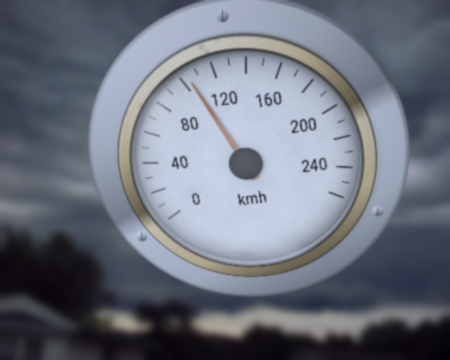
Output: 105 km/h
